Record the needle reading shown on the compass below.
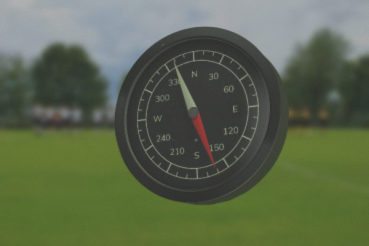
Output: 160 °
